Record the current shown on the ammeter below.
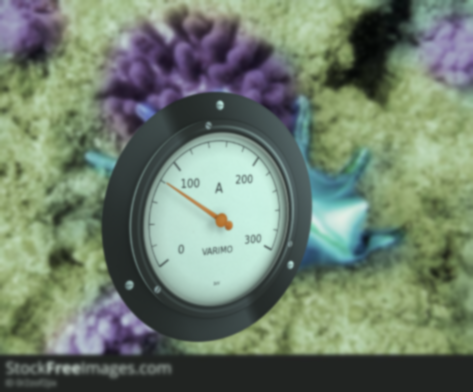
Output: 80 A
